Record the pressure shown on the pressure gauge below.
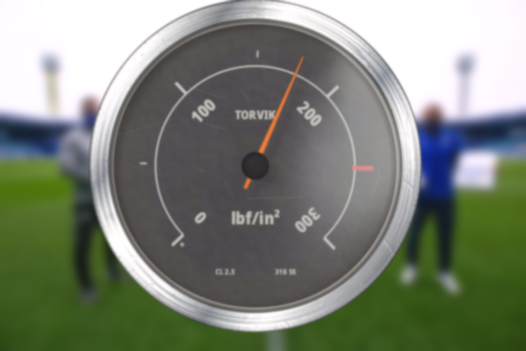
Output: 175 psi
